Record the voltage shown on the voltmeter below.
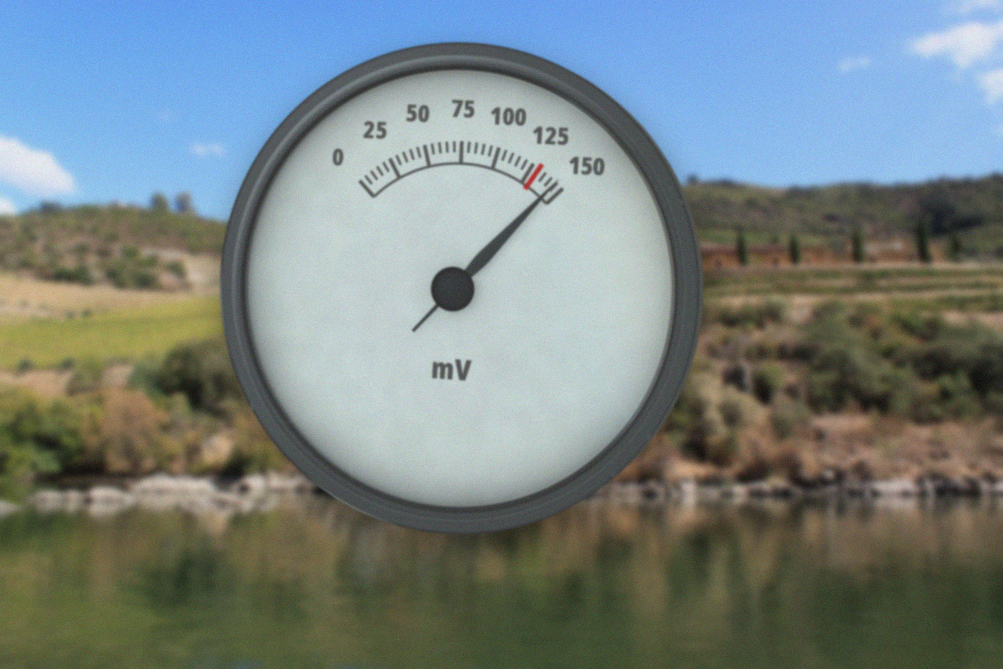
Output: 145 mV
